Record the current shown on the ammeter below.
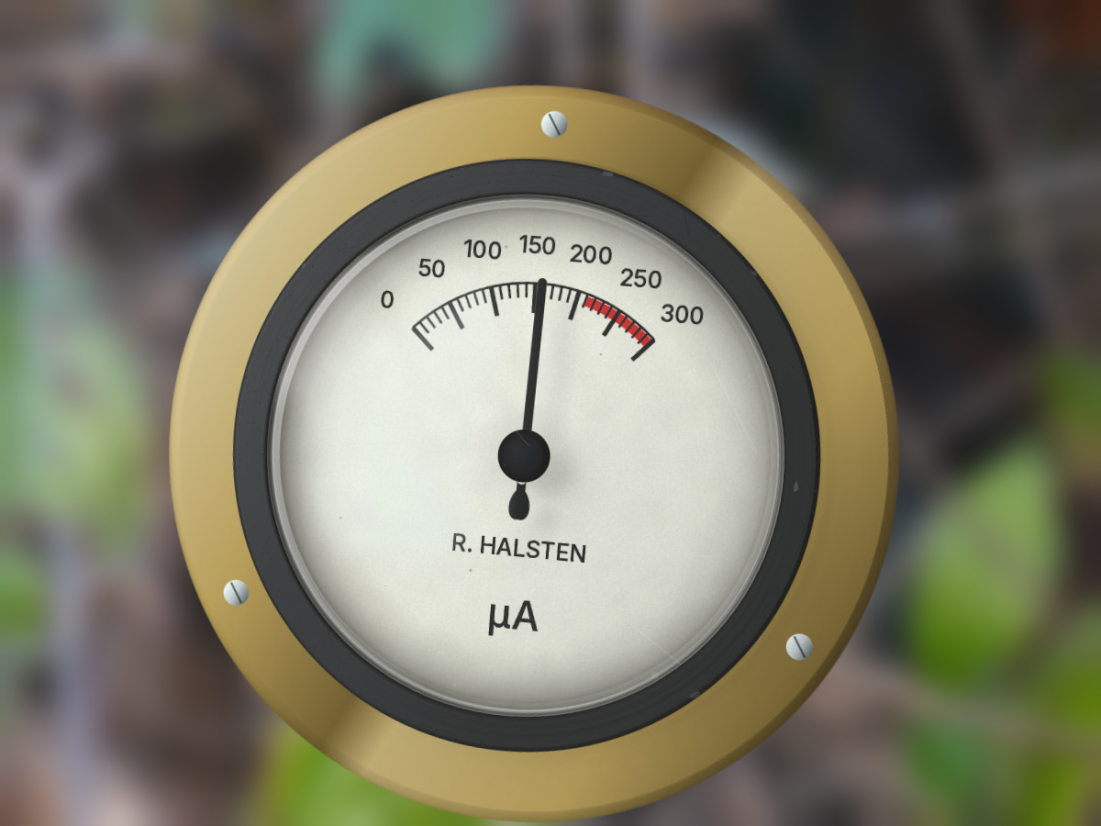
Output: 160 µA
